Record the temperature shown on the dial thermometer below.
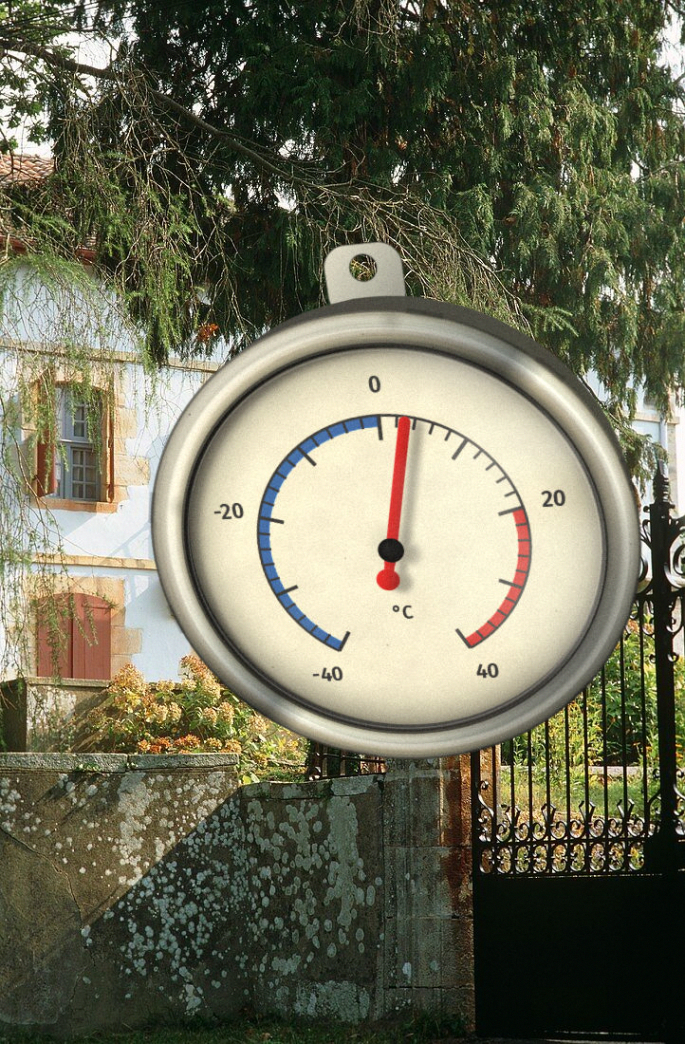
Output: 3 °C
